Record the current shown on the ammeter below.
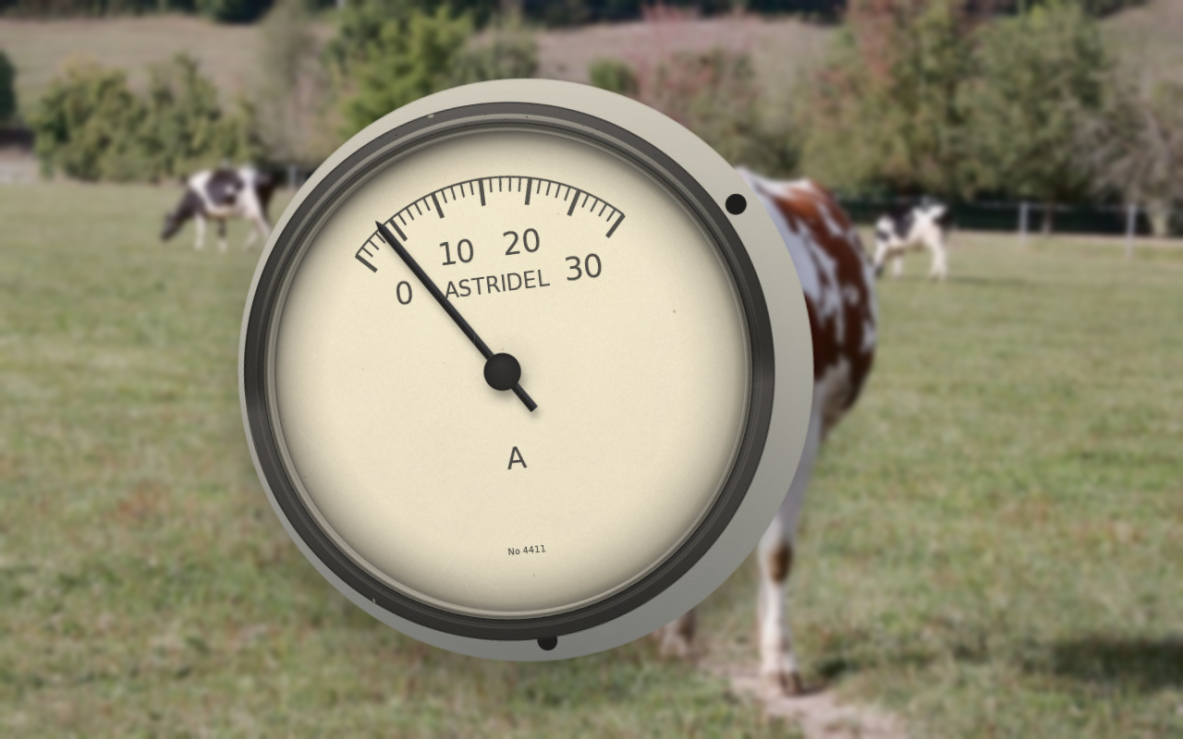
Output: 4 A
